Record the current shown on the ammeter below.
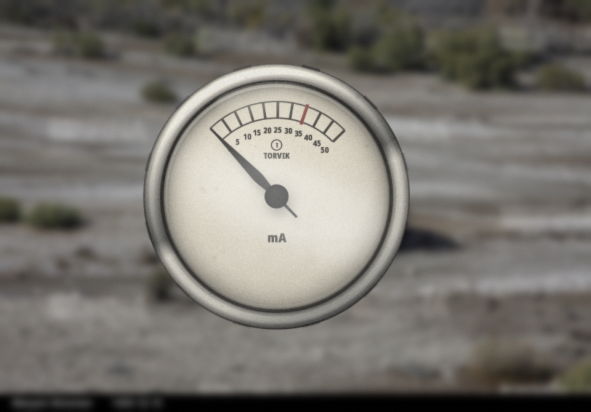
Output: 0 mA
